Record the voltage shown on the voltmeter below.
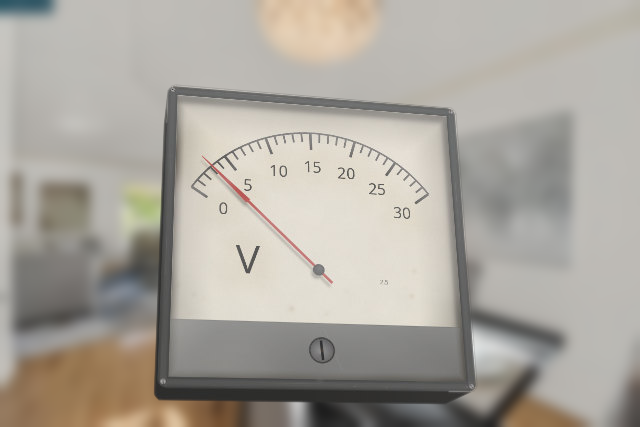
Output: 3 V
